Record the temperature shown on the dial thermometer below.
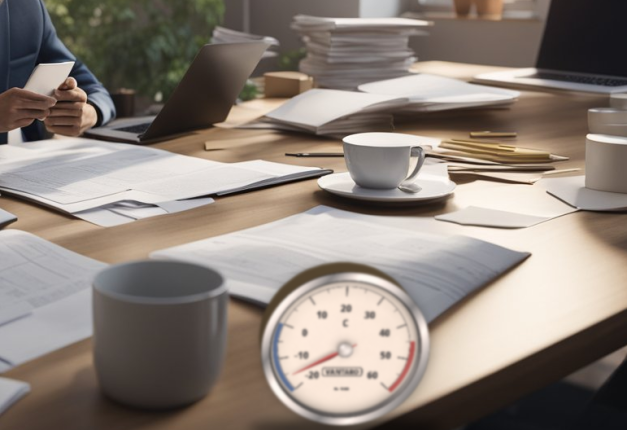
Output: -15 °C
